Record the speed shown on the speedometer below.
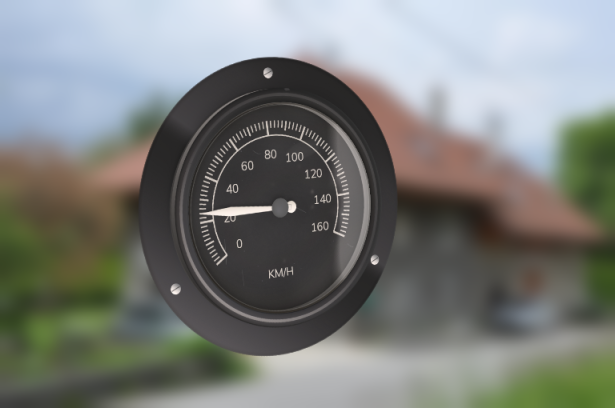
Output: 24 km/h
